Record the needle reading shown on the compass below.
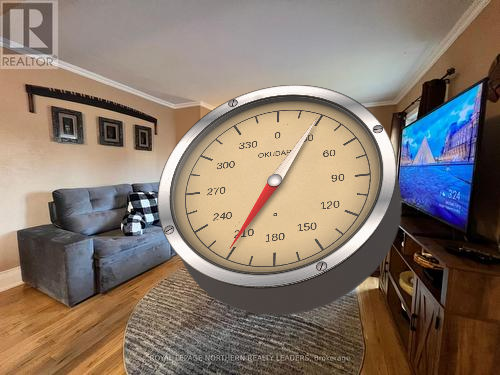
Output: 210 °
